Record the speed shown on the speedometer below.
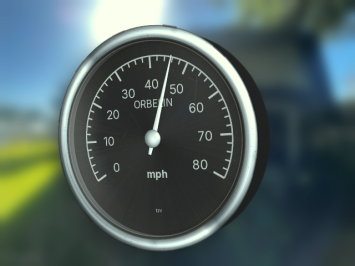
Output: 46 mph
